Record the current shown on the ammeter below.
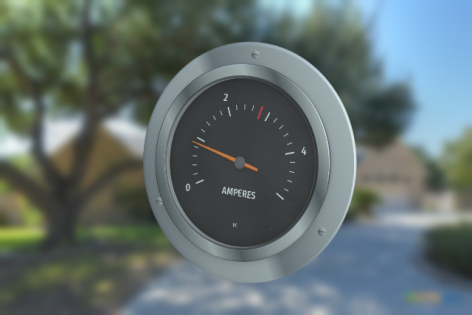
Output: 0.9 A
